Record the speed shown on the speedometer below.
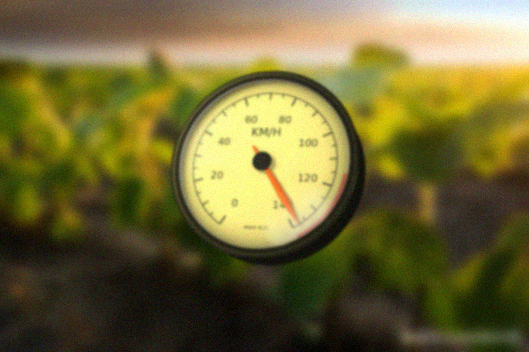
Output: 137.5 km/h
